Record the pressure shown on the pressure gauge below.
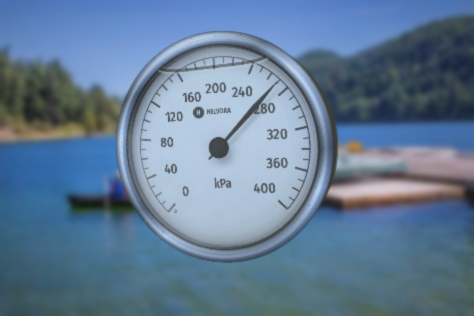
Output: 270 kPa
